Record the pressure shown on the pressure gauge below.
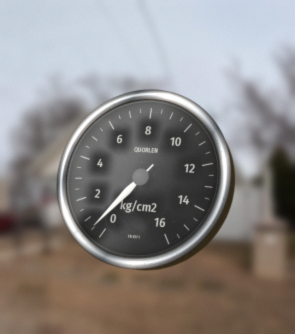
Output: 0.5 kg/cm²
